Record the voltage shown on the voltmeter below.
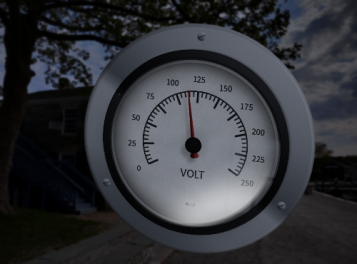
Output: 115 V
